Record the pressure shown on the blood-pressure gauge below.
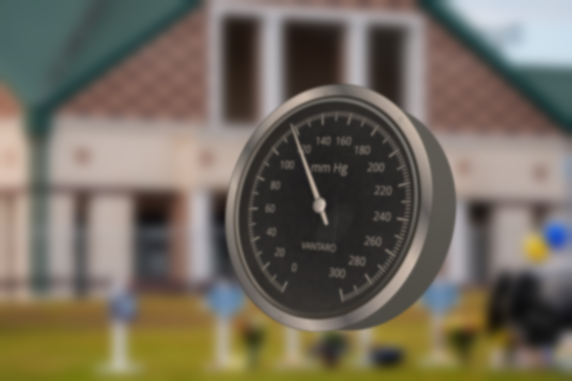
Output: 120 mmHg
